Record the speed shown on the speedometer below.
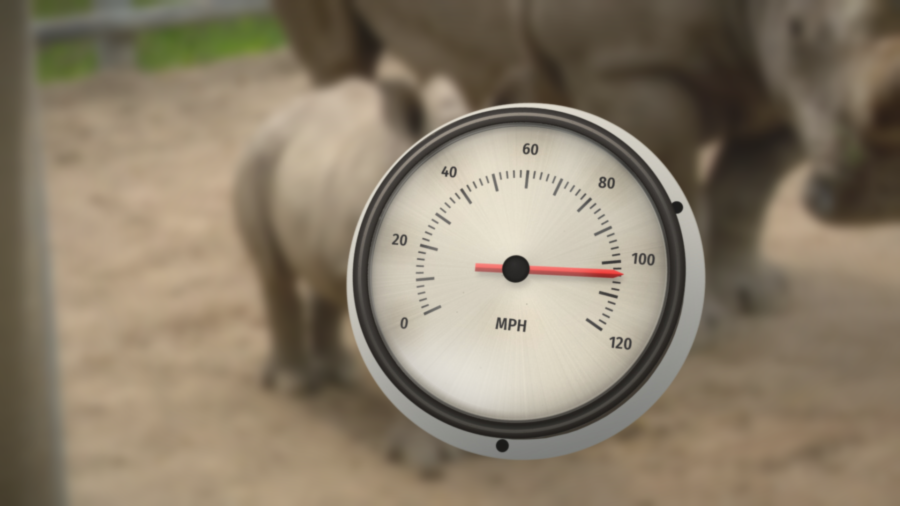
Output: 104 mph
